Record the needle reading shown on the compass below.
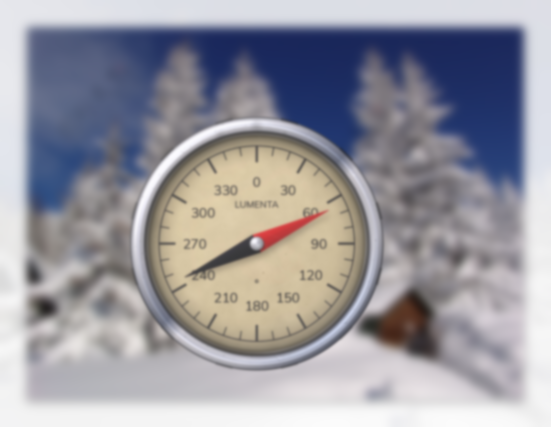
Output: 65 °
